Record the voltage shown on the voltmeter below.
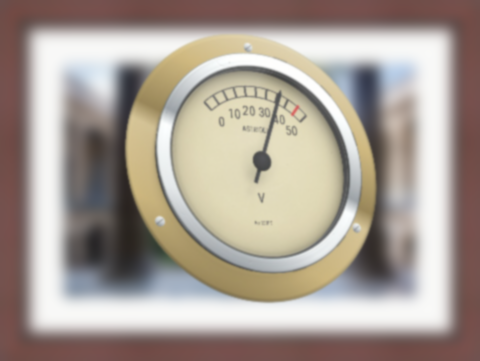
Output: 35 V
